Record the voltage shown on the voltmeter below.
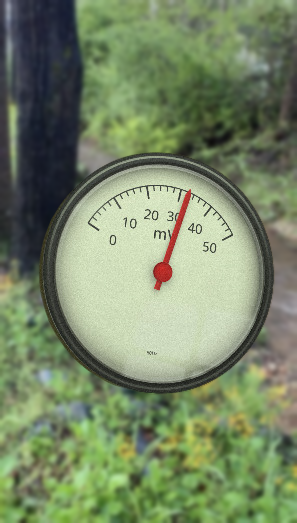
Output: 32 mV
